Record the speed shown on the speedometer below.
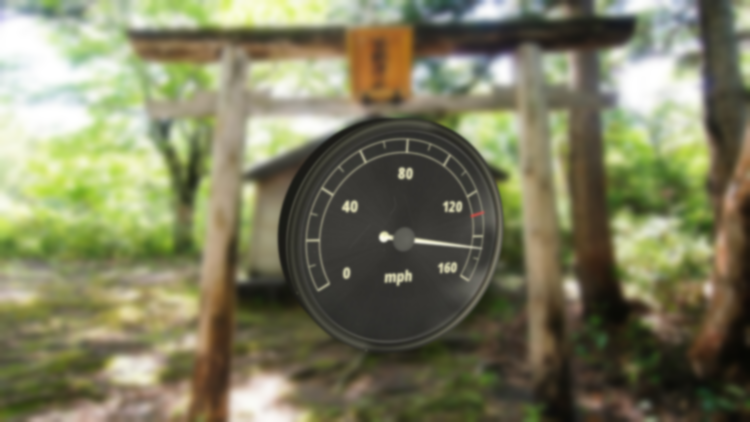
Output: 145 mph
